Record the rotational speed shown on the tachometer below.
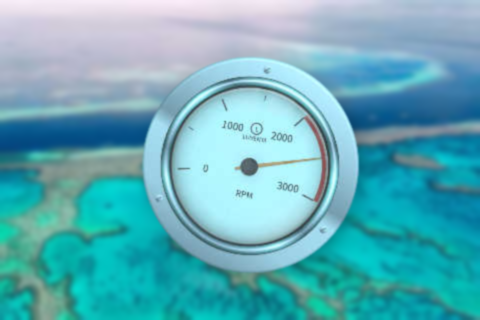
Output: 2500 rpm
